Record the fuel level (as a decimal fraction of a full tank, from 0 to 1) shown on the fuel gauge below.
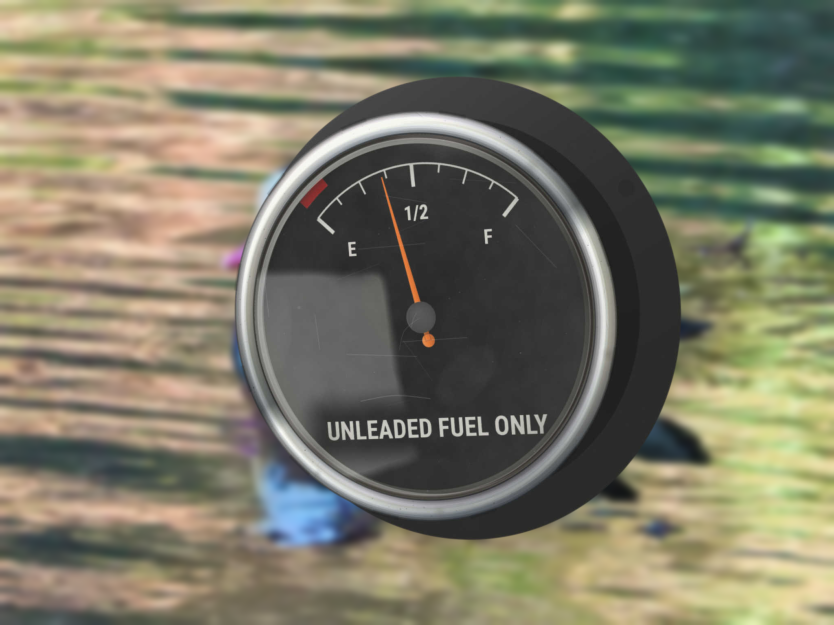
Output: 0.375
